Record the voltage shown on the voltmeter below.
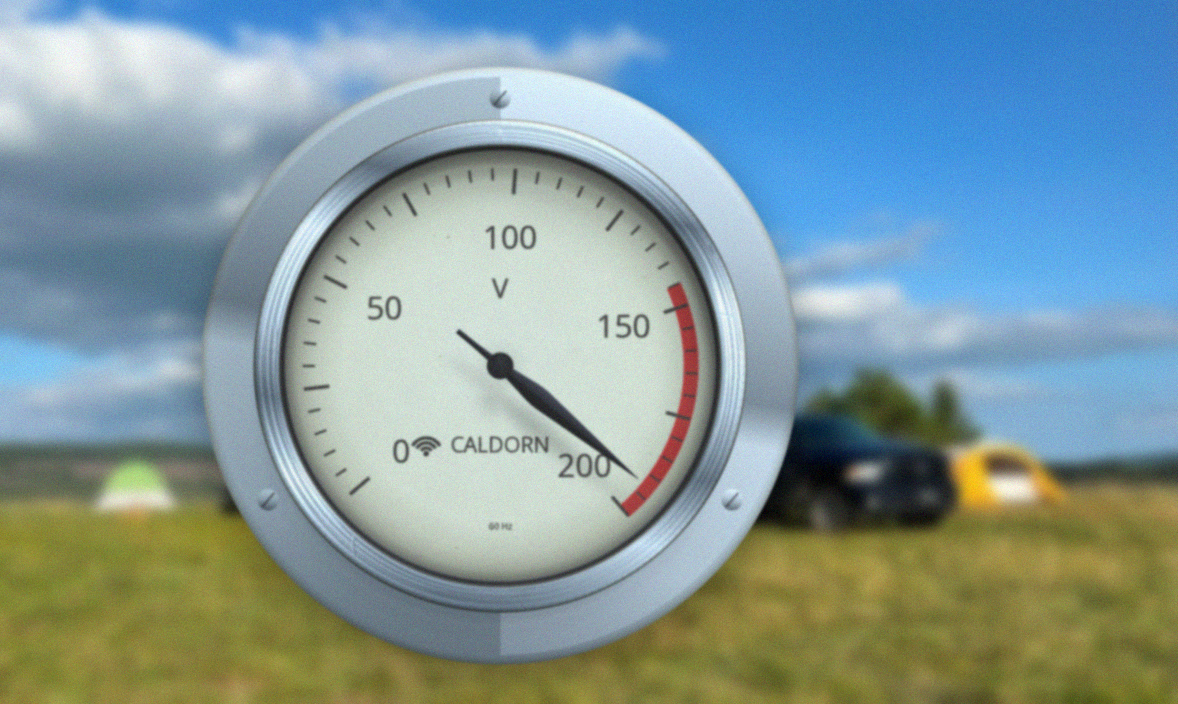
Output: 192.5 V
